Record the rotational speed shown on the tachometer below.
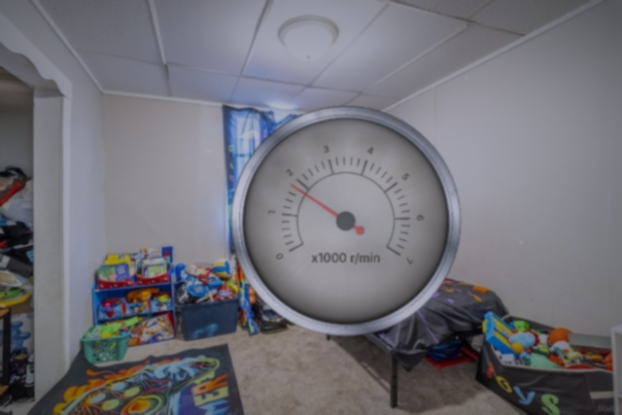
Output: 1800 rpm
